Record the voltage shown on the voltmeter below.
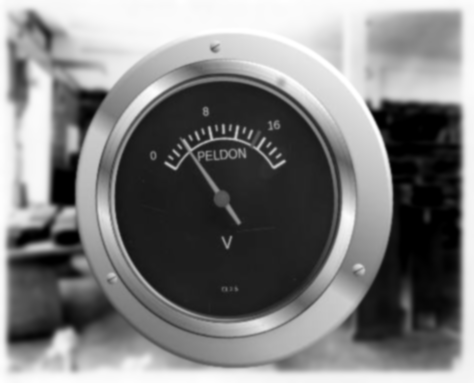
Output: 4 V
